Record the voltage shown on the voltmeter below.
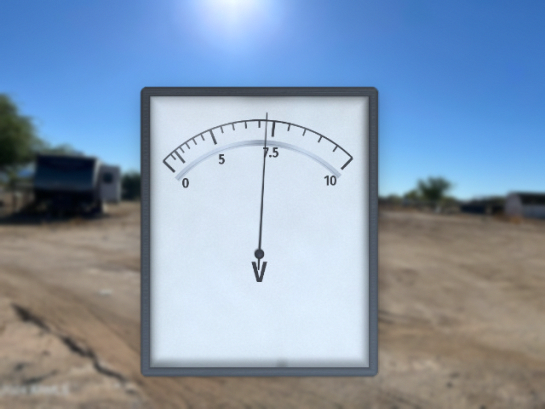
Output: 7.25 V
